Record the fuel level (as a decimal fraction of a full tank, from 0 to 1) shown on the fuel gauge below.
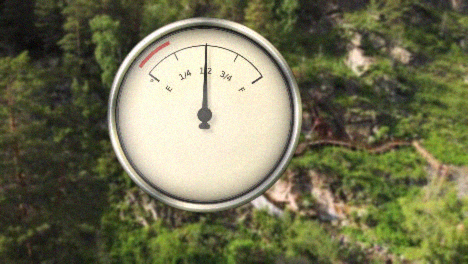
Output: 0.5
